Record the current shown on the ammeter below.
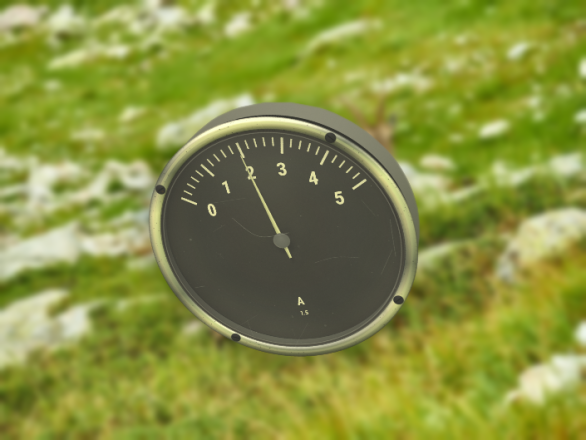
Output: 2 A
